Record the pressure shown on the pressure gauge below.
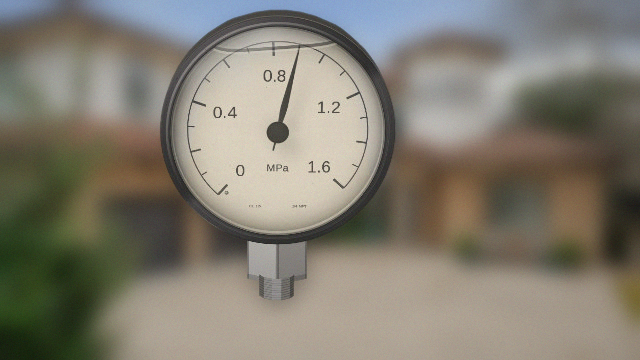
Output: 0.9 MPa
